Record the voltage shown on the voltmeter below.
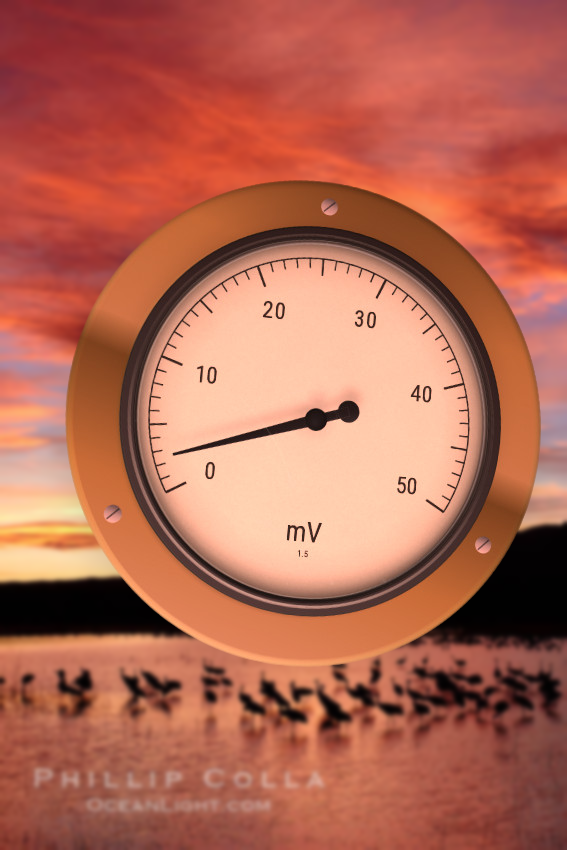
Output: 2.5 mV
